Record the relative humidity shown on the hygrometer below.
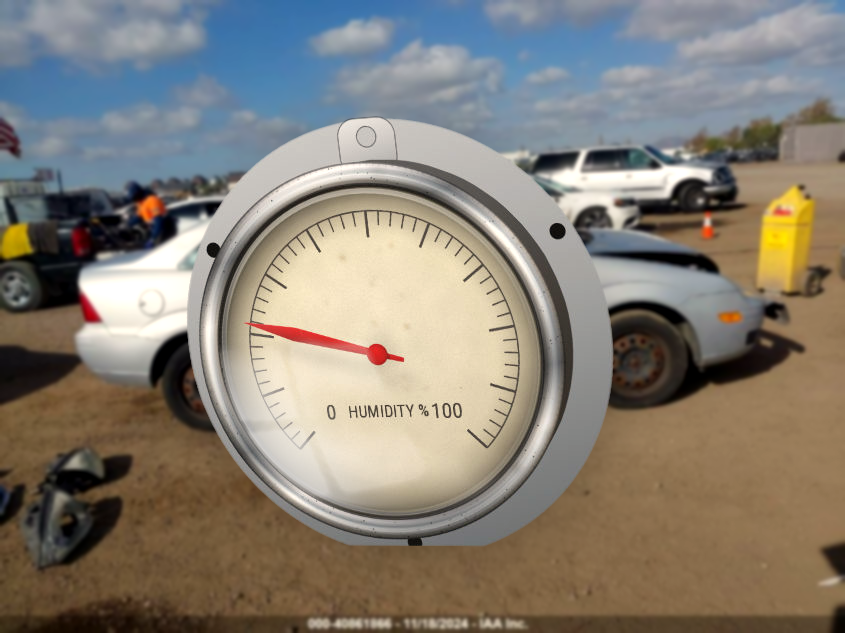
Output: 22 %
